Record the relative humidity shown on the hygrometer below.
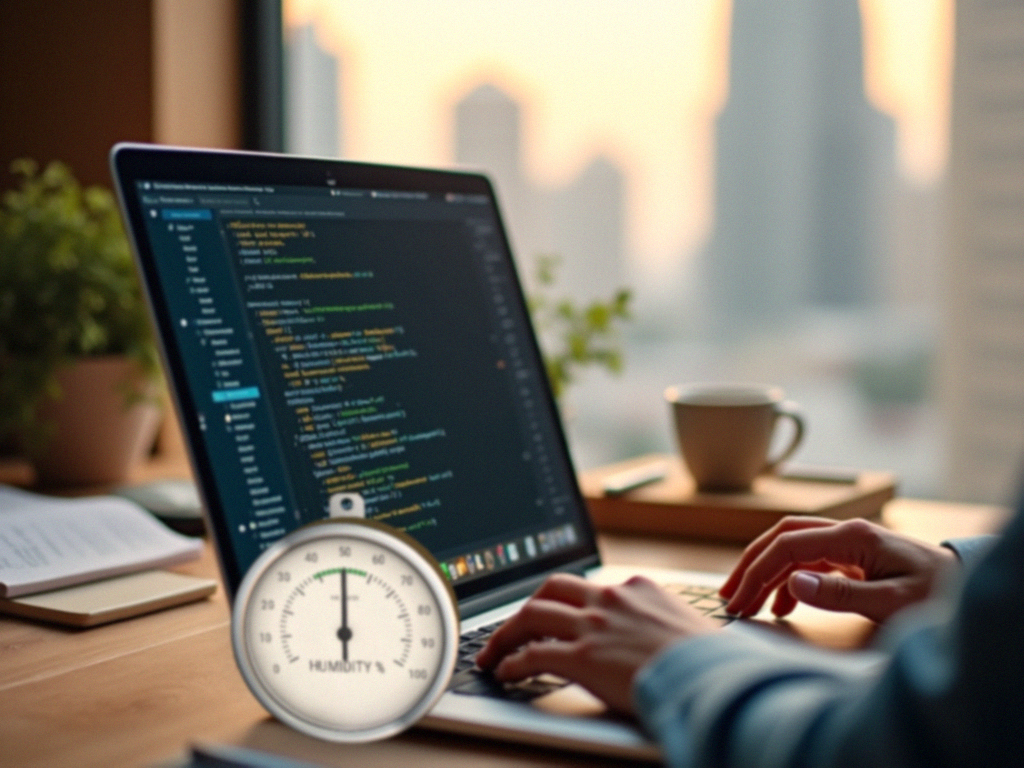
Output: 50 %
